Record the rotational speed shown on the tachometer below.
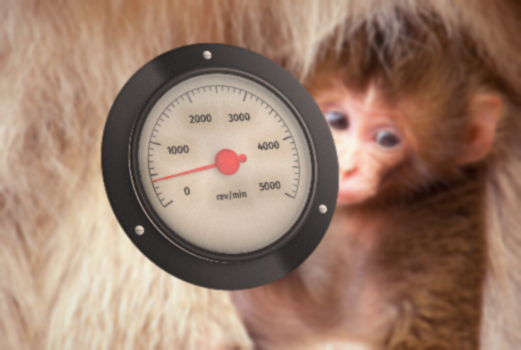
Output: 400 rpm
